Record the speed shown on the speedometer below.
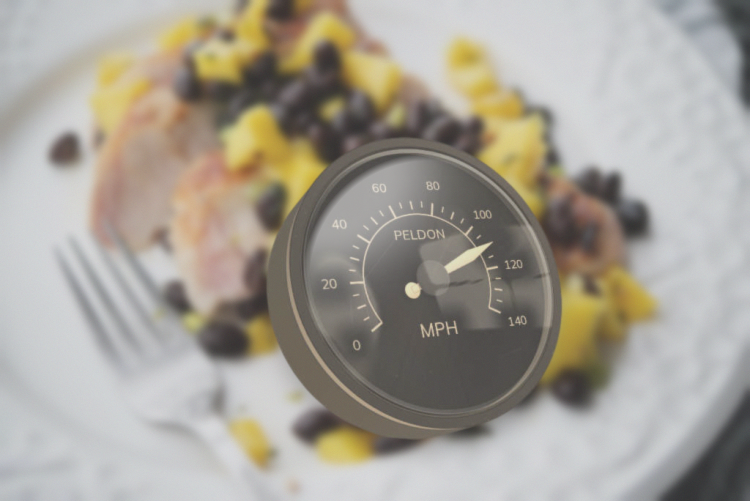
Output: 110 mph
